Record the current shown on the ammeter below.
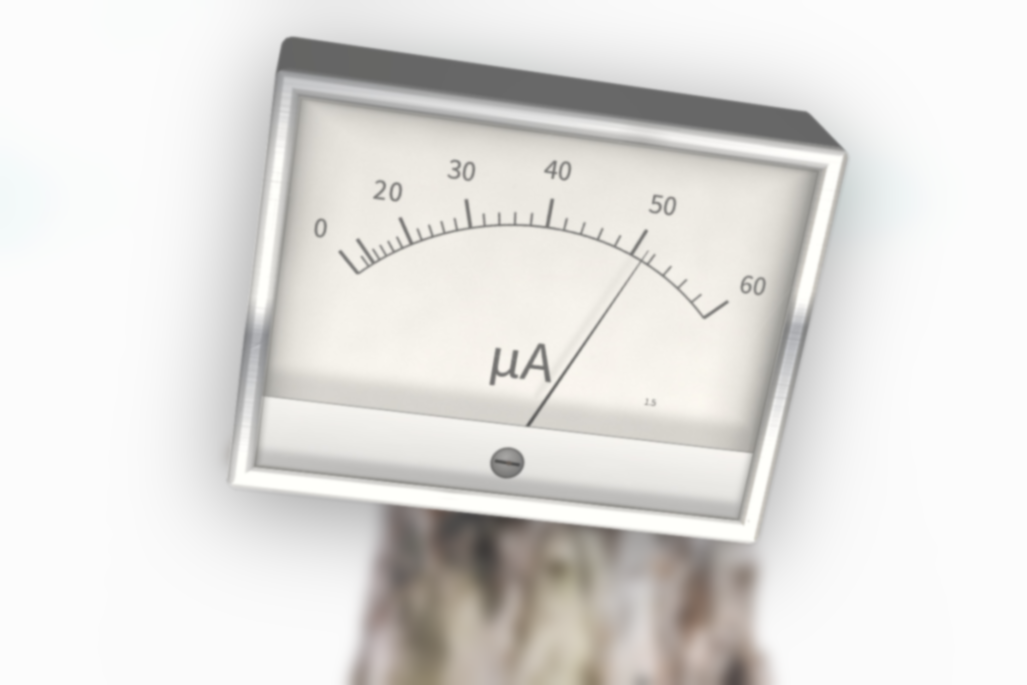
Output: 51 µA
